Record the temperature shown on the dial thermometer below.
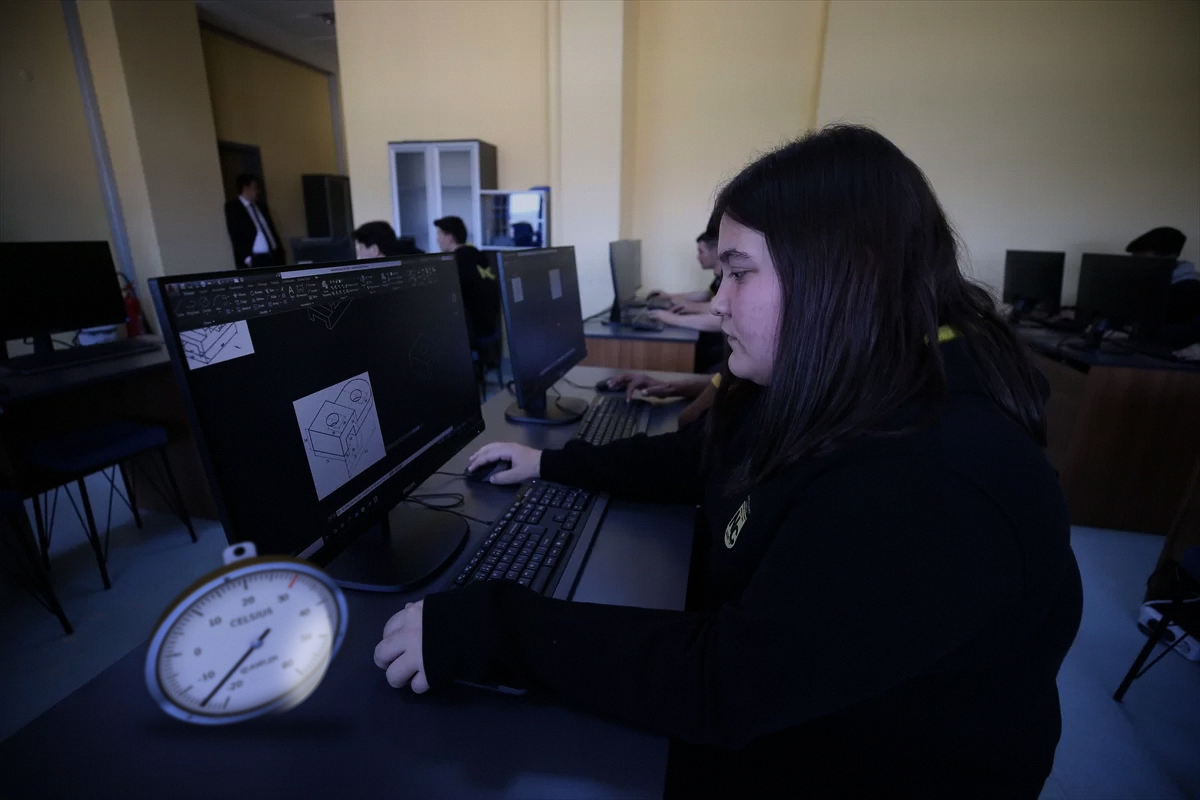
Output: -15 °C
